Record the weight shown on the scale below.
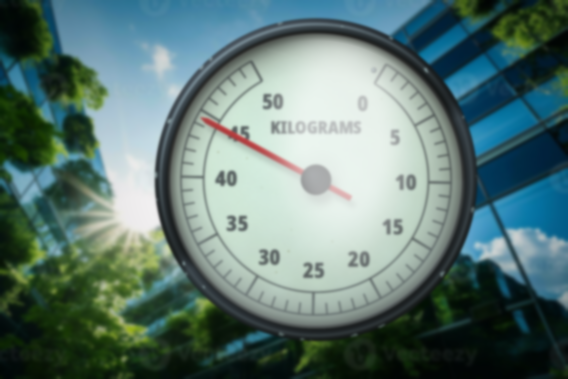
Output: 44.5 kg
